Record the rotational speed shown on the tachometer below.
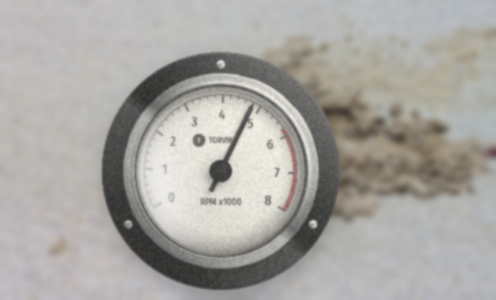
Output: 4800 rpm
